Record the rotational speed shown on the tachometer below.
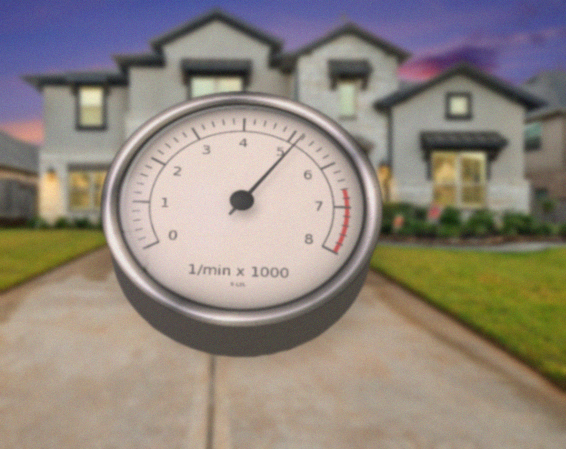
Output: 5200 rpm
